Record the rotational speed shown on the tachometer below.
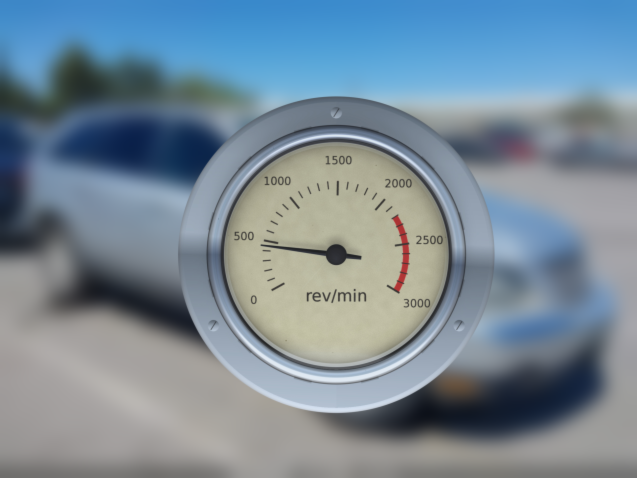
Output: 450 rpm
